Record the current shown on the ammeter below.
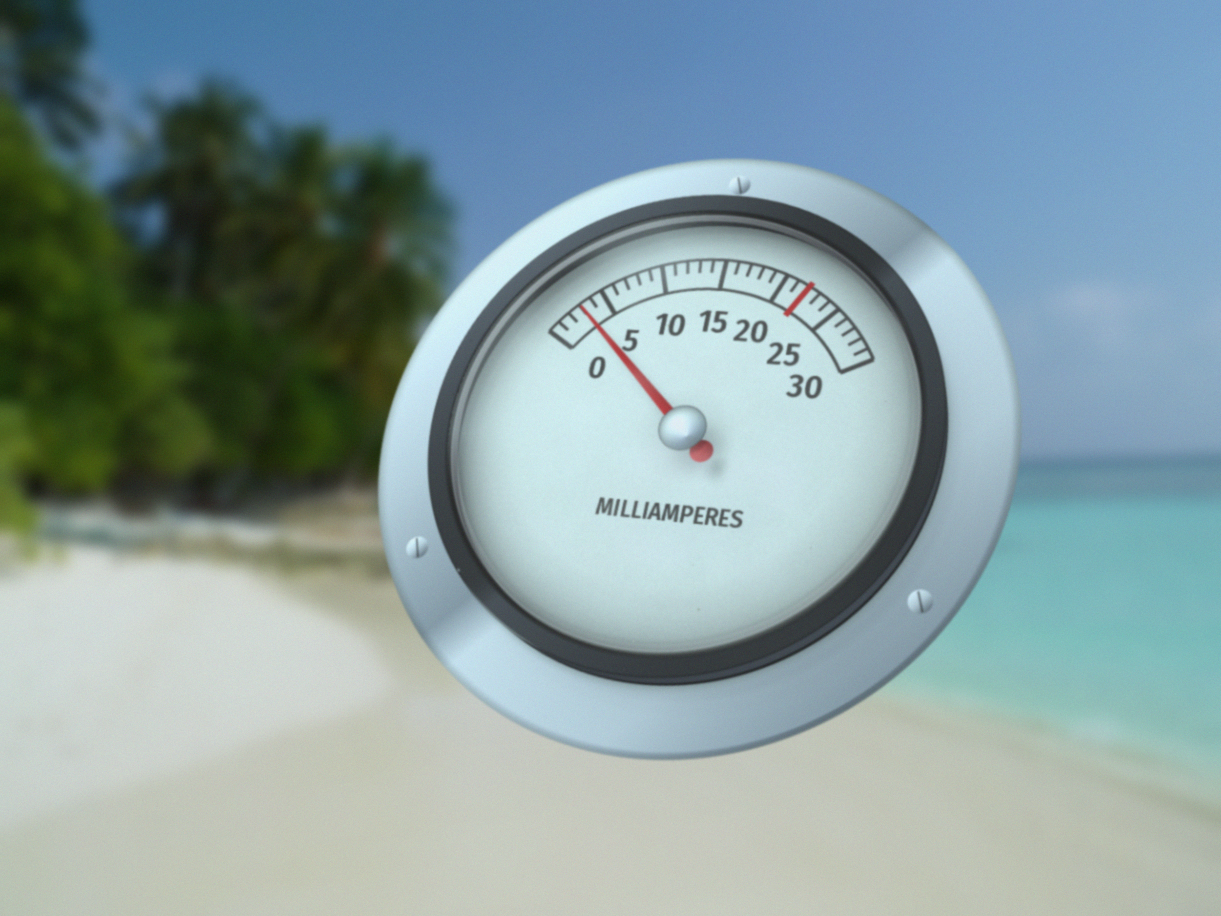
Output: 3 mA
